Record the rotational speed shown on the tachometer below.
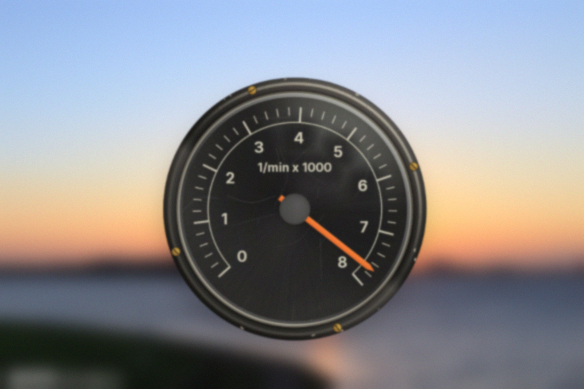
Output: 7700 rpm
